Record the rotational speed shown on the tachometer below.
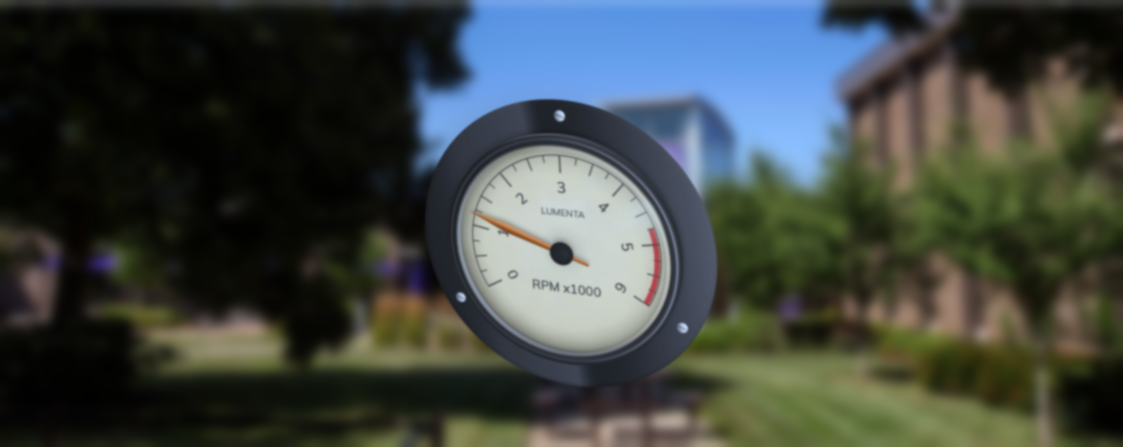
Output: 1250 rpm
